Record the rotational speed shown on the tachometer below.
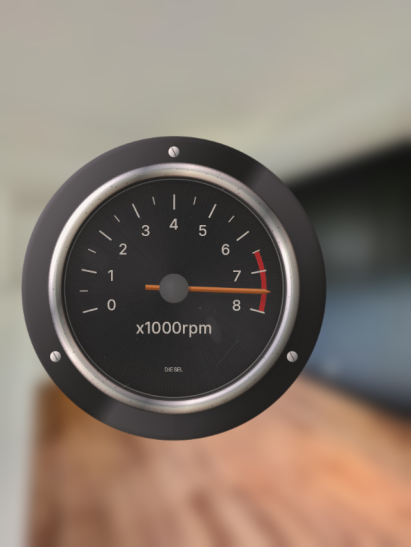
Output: 7500 rpm
